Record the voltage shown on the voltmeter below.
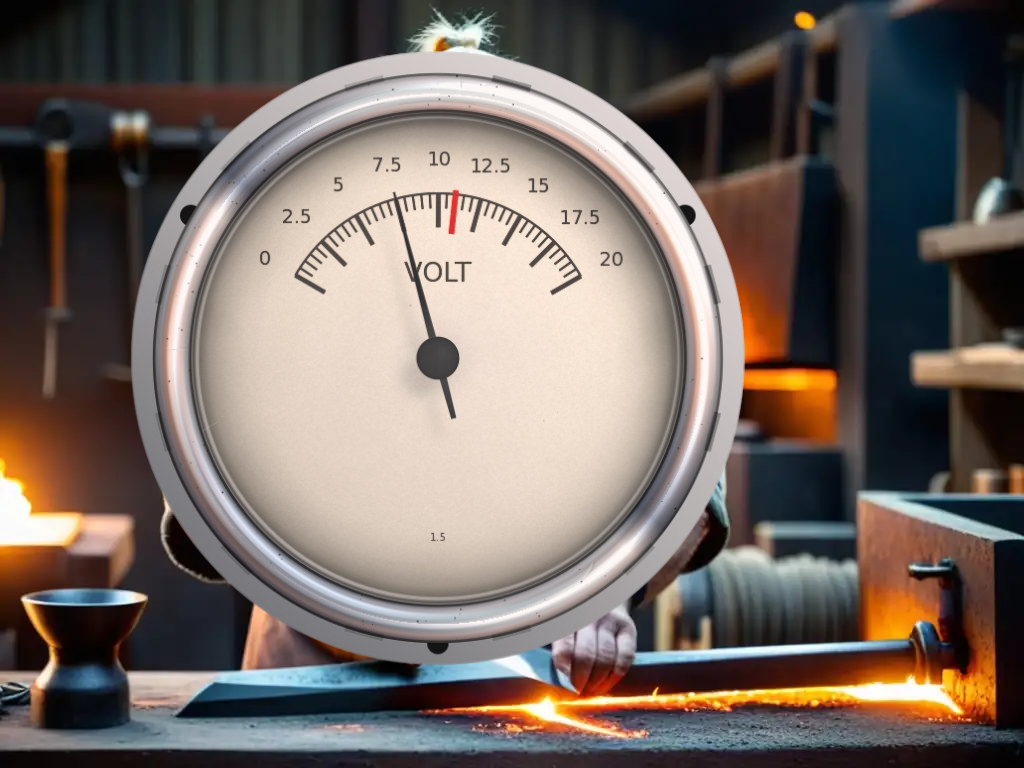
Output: 7.5 V
